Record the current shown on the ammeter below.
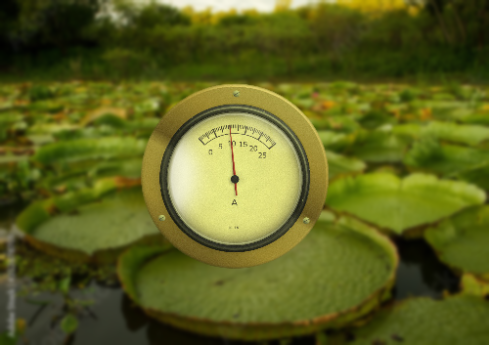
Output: 10 A
